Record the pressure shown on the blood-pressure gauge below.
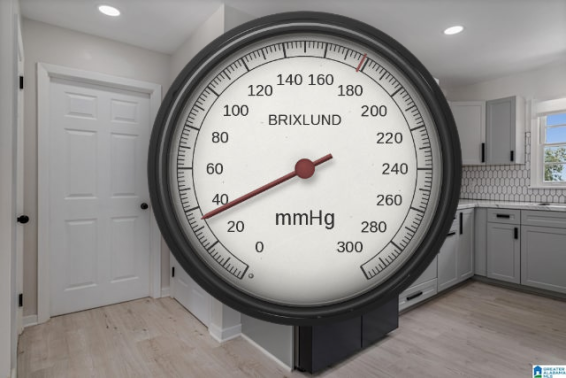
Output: 34 mmHg
